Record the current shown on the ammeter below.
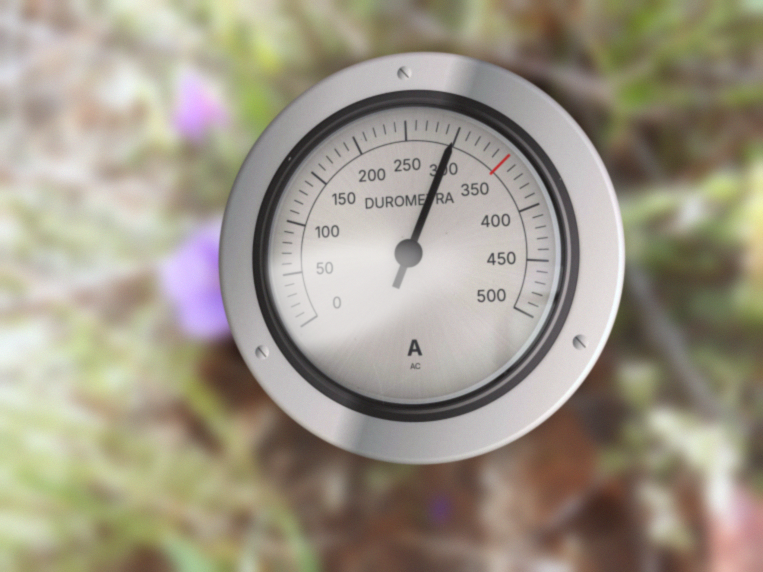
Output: 300 A
